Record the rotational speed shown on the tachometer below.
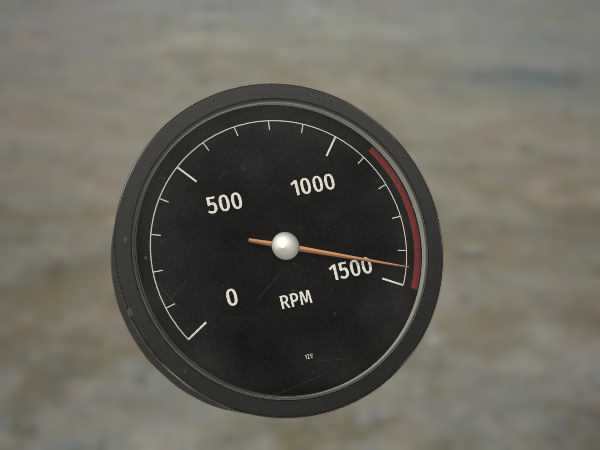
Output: 1450 rpm
